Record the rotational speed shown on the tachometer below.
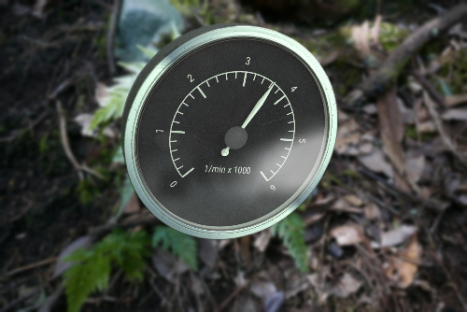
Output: 3600 rpm
